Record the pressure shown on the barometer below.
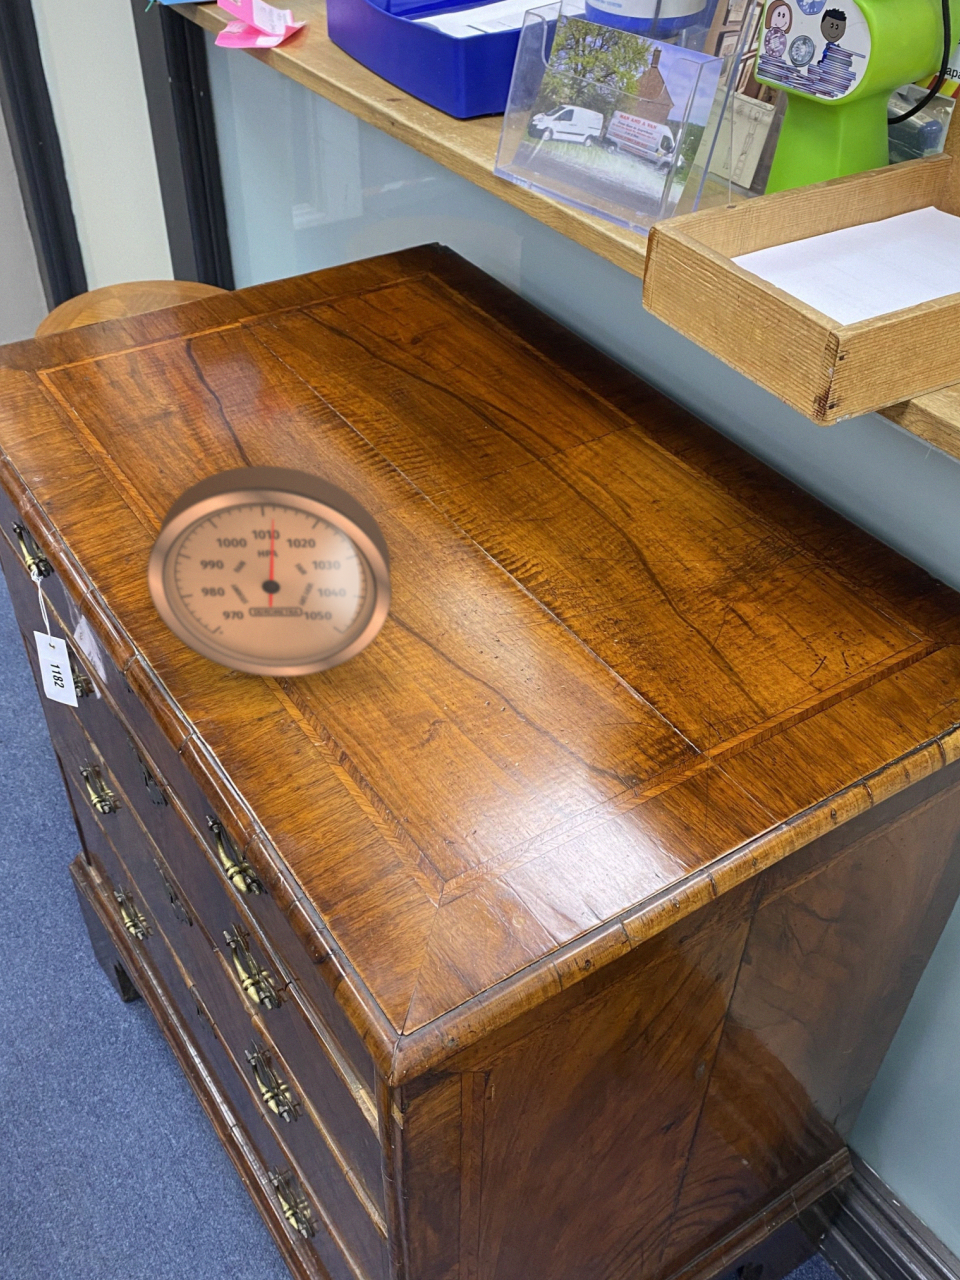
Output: 1012 hPa
